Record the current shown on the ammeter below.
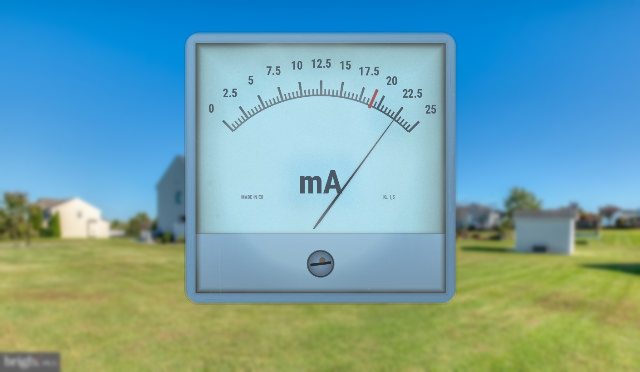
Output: 22.5 mA
